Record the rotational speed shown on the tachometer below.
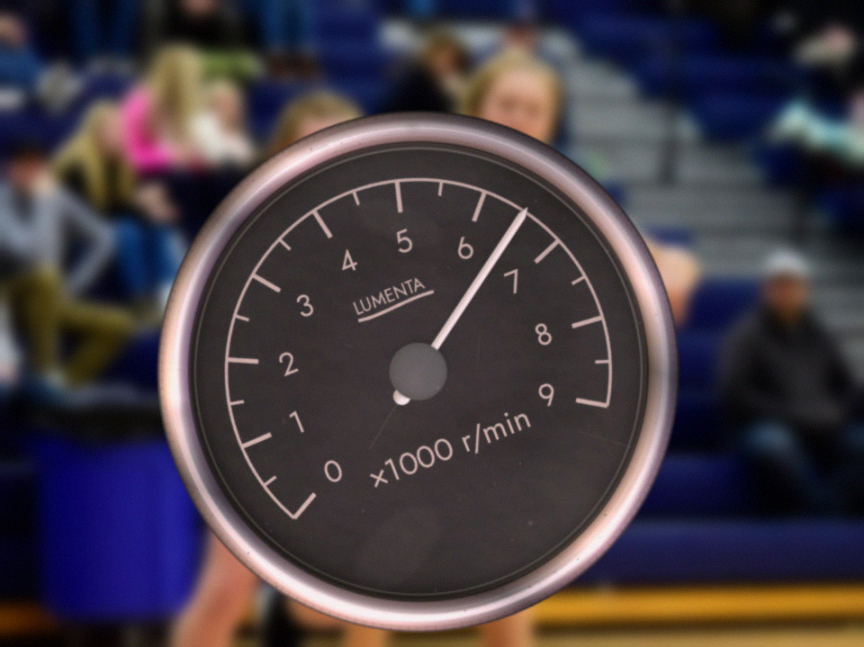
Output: 6500 rpm
